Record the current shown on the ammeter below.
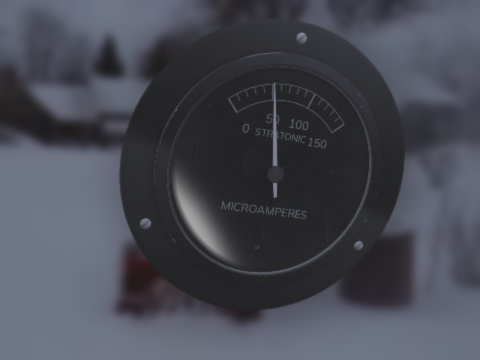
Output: 50 µA
